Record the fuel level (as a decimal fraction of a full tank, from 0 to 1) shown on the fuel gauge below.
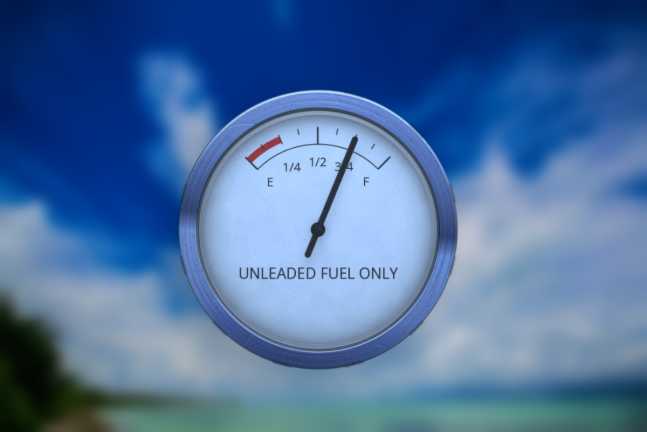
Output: 0.75
